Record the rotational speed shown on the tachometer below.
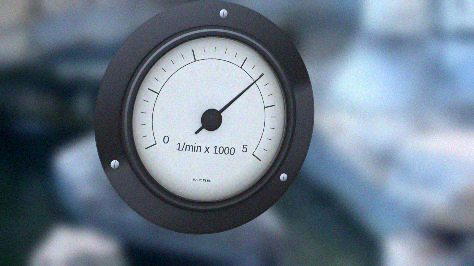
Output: 3400 rpm
